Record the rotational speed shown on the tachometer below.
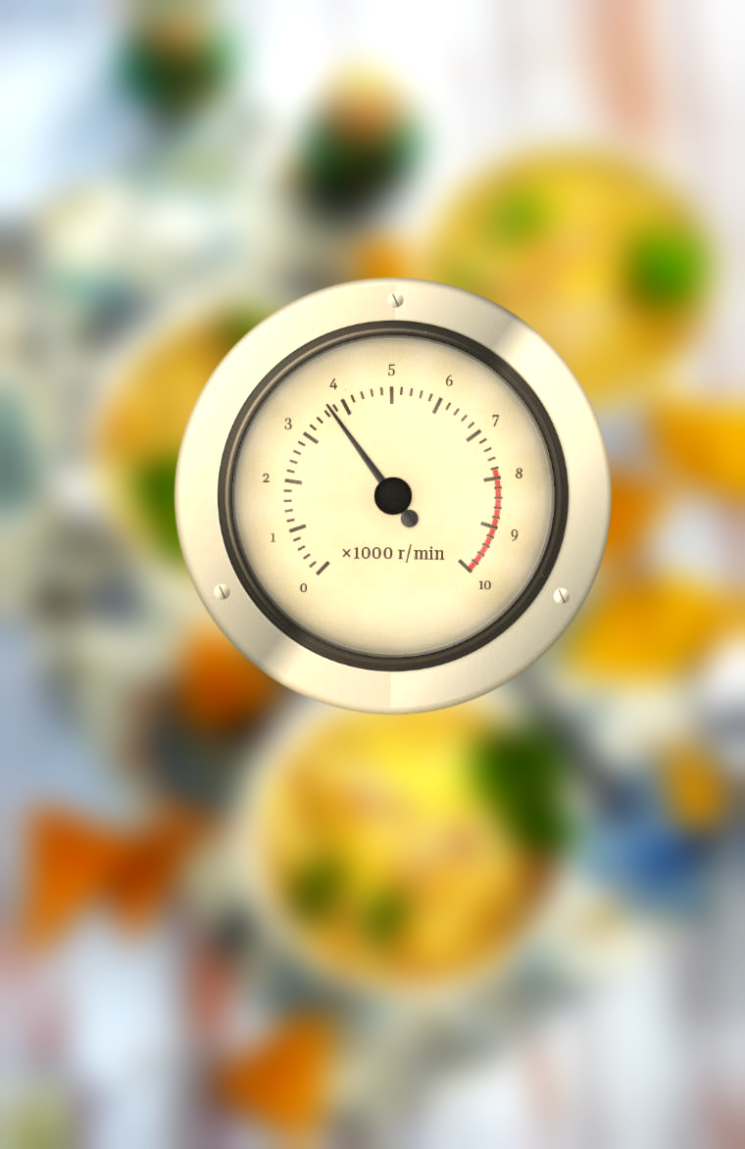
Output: 3700 rpm
